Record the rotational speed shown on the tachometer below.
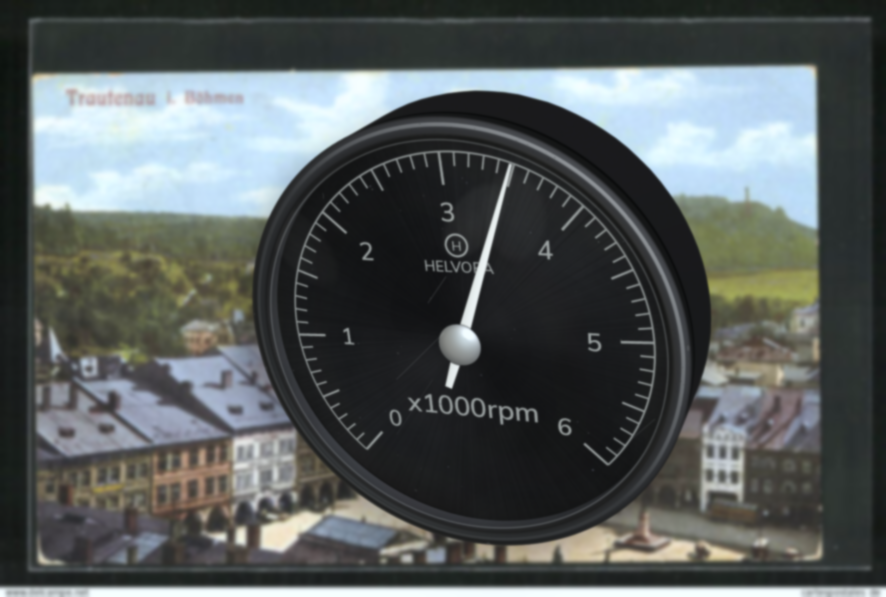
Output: 3500 rpm
